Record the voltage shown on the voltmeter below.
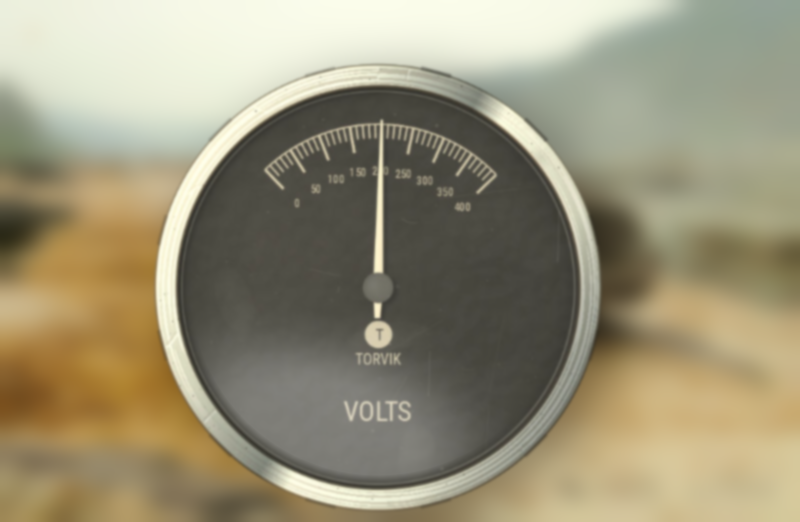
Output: 200 V
